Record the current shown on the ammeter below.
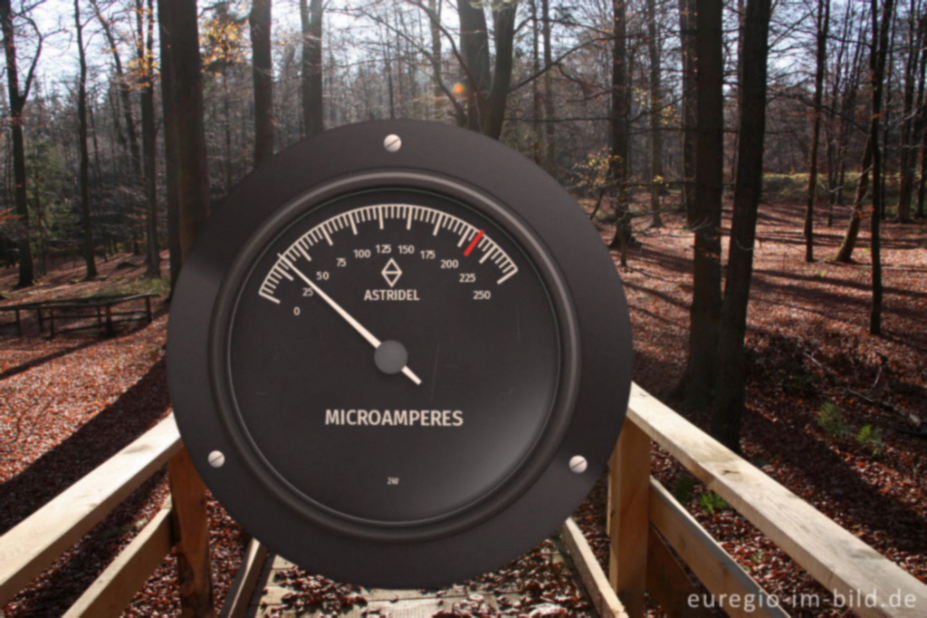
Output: 35 µA
